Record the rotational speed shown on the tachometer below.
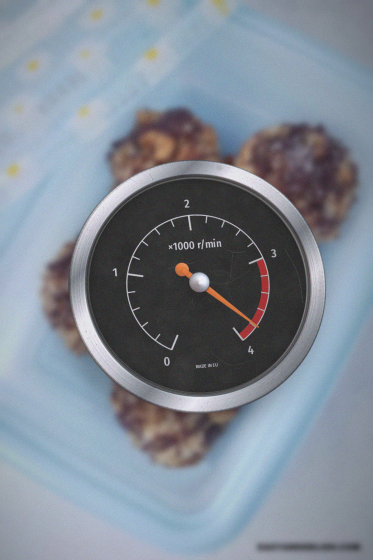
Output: 3800 rpm
